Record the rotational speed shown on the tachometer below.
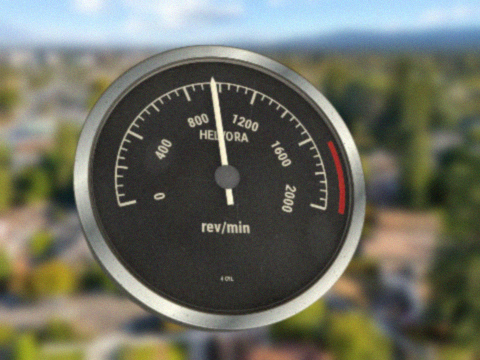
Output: 950 rpm
